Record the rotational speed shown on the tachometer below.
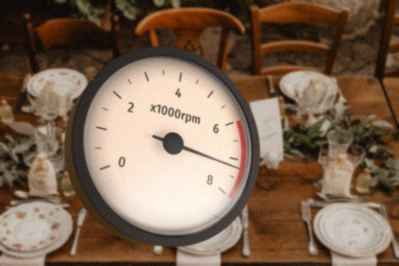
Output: 7250 rpm
